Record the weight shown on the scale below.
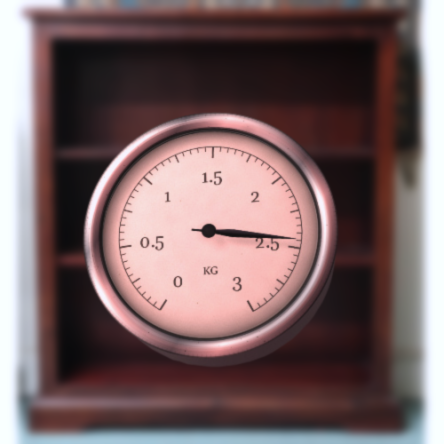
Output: 2.45 kg
